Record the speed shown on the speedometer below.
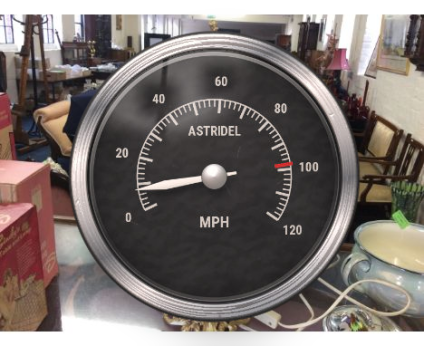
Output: 8 mph
